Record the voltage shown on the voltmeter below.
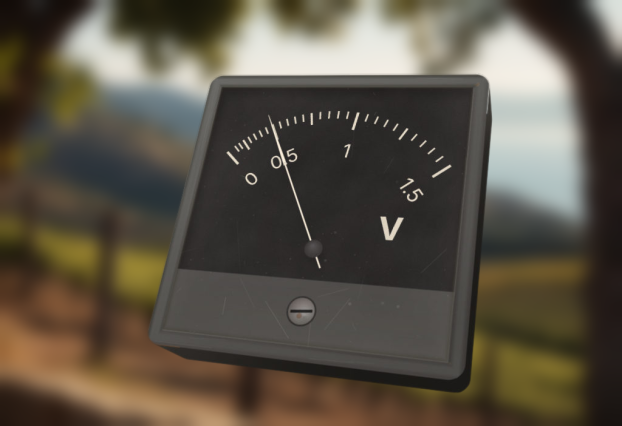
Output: 0.5 V
